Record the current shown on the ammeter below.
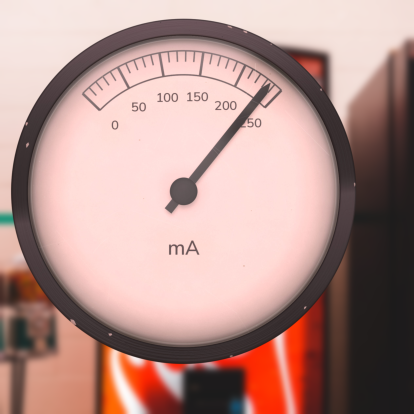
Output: 235 mA
